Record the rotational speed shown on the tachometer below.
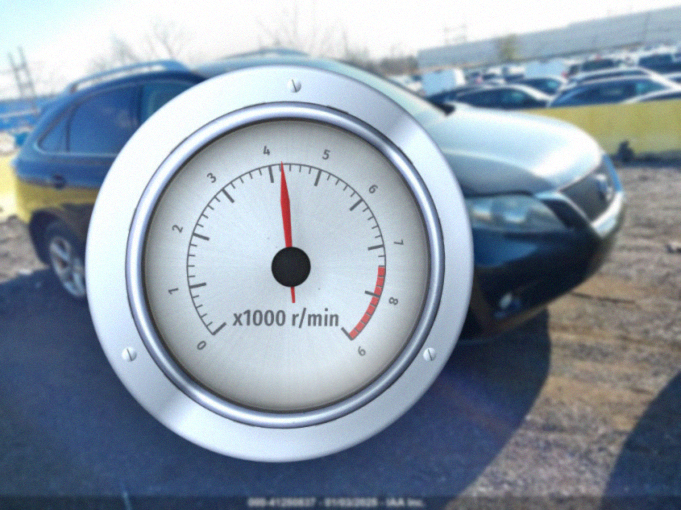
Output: 4200 rpm
